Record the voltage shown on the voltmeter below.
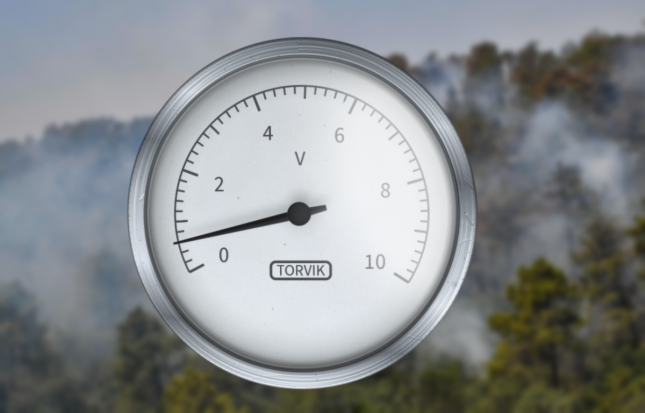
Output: 0.6 V
